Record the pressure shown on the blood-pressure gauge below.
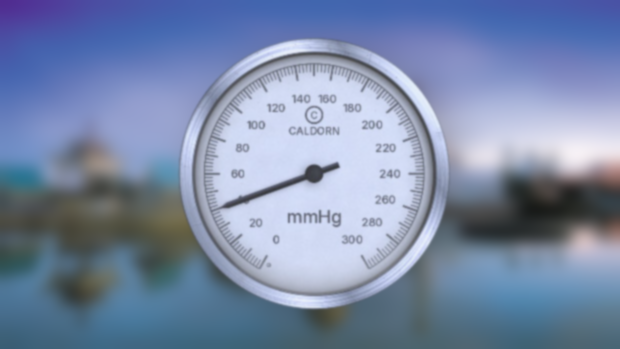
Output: 40 mmHg
